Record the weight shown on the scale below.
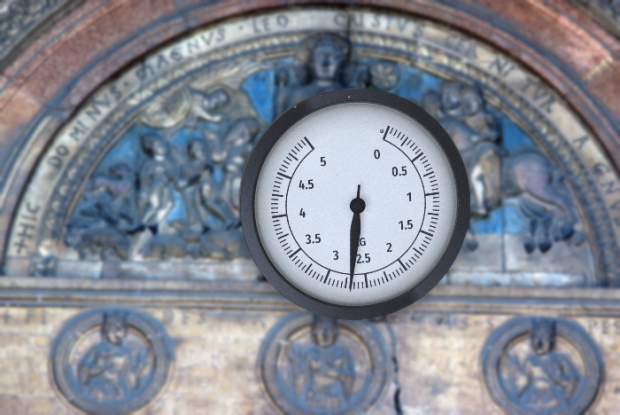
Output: 2.7 kg
